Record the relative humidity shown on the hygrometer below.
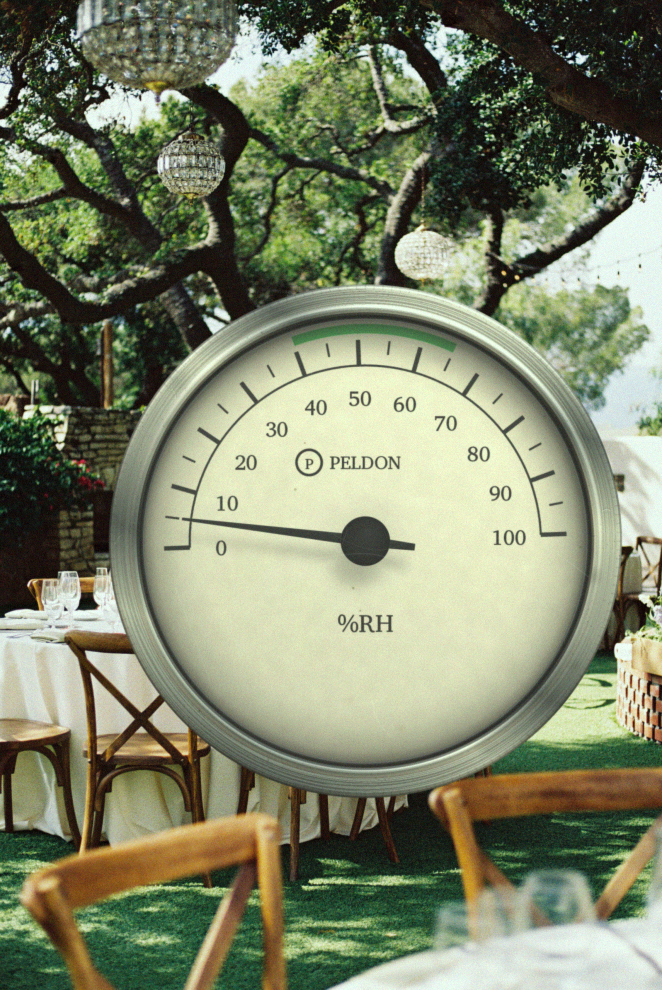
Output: 5 %
